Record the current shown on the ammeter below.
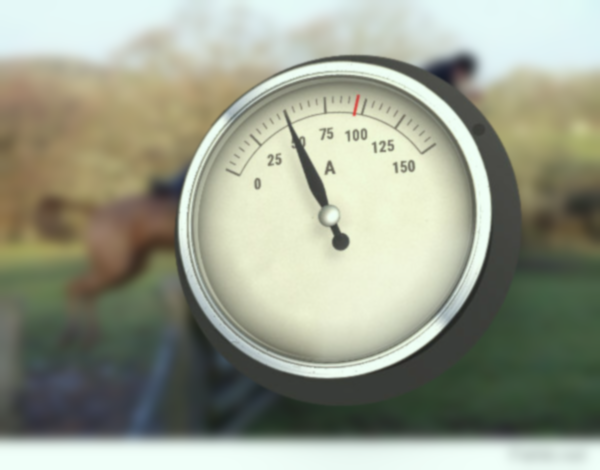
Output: 50 A
